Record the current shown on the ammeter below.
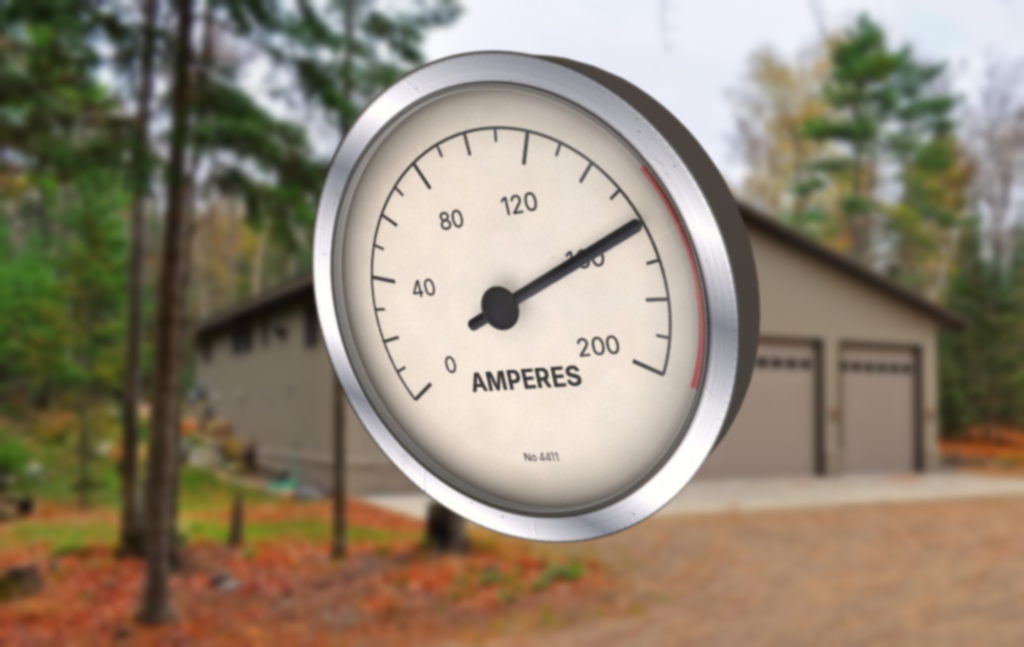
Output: 160 A
